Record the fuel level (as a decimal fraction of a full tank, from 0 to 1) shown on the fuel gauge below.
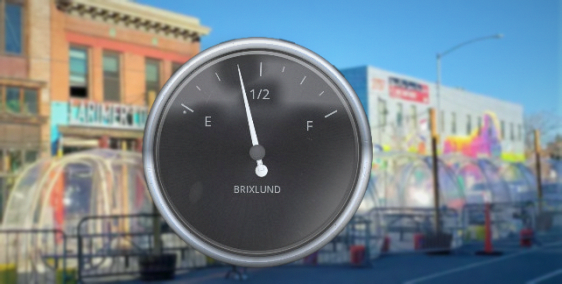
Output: 0.375
